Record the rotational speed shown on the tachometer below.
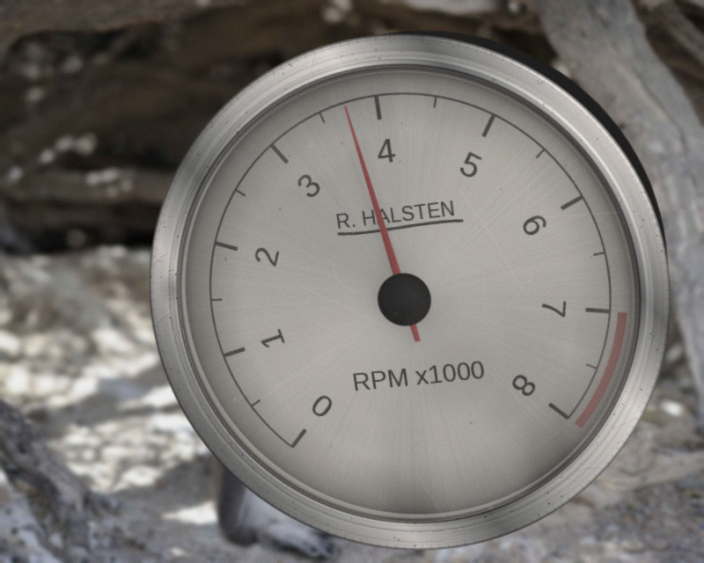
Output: 3750 rpm
